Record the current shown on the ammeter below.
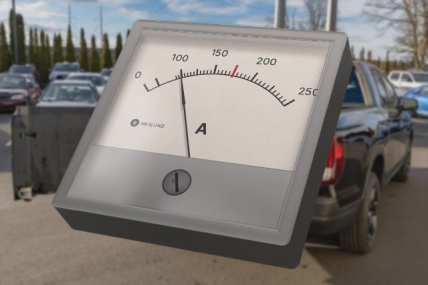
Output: 100 A
